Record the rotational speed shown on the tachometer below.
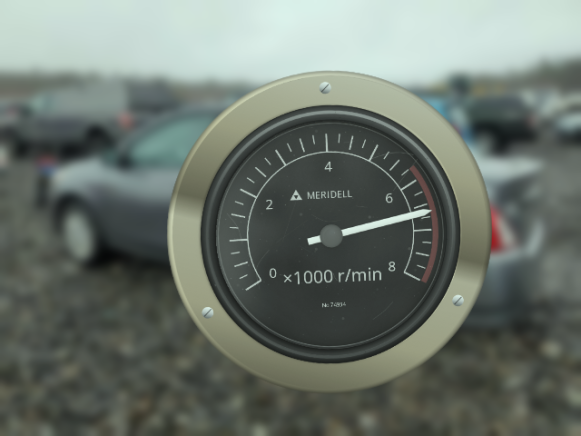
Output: 6625 rpm
